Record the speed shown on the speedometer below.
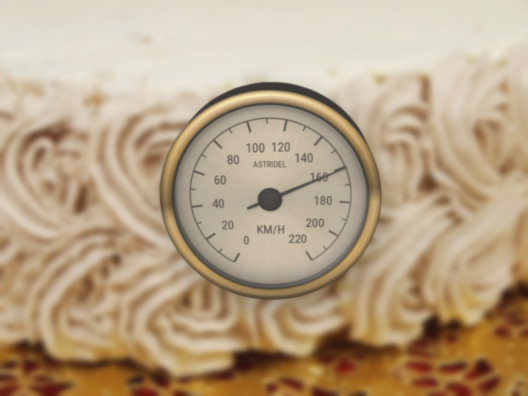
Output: 160 km/h
